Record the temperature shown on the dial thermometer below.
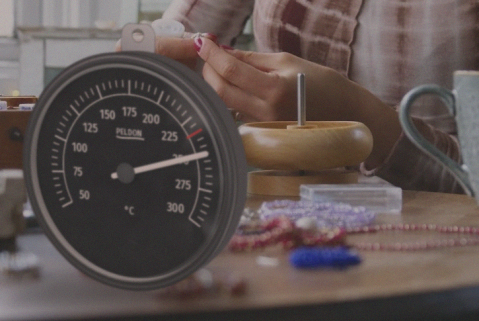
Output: 250 °C
